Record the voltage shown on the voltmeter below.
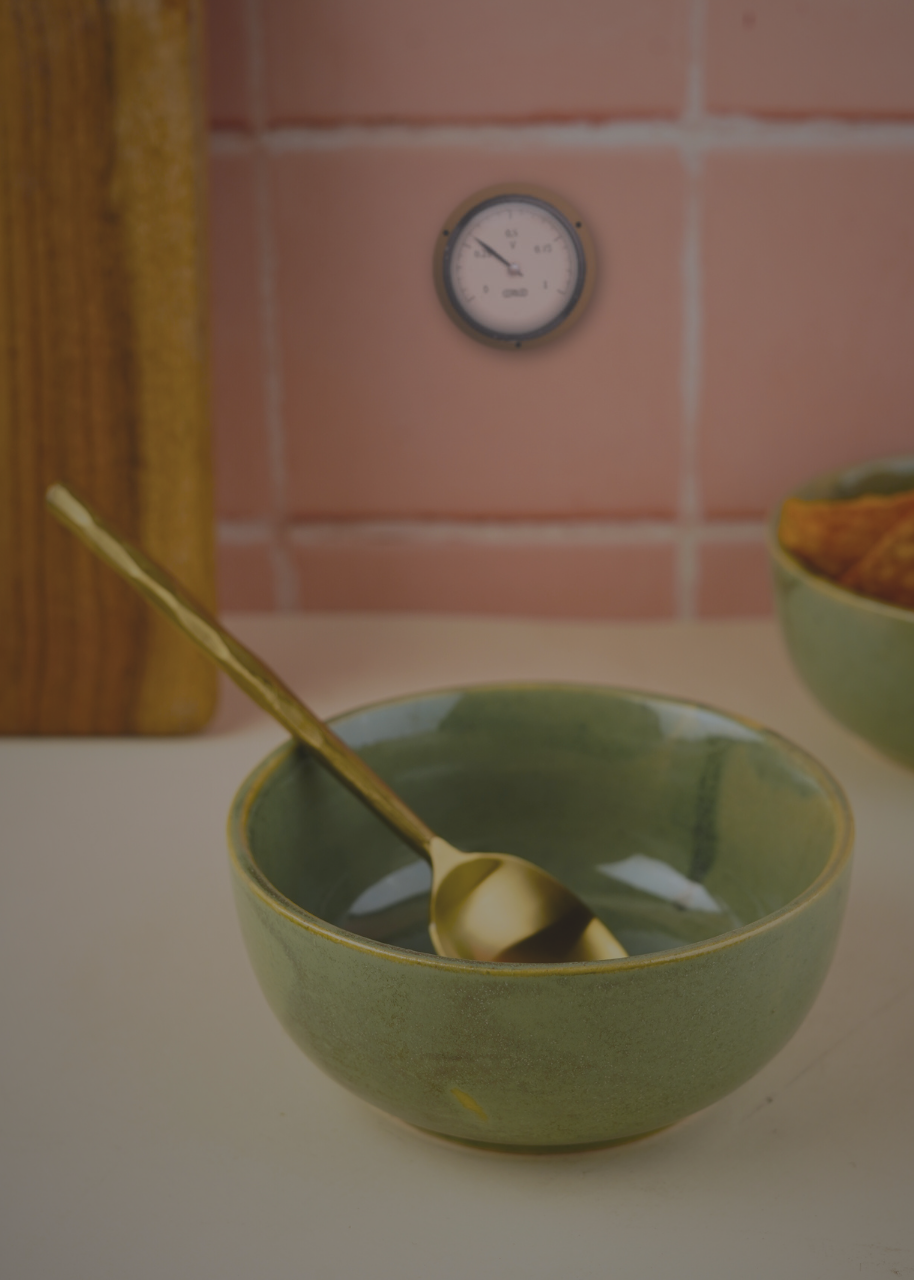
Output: 0.3 V
